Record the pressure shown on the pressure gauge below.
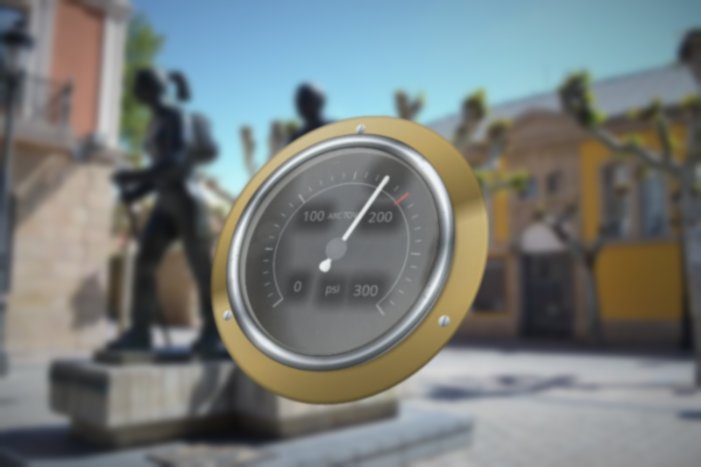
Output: 180 psi
